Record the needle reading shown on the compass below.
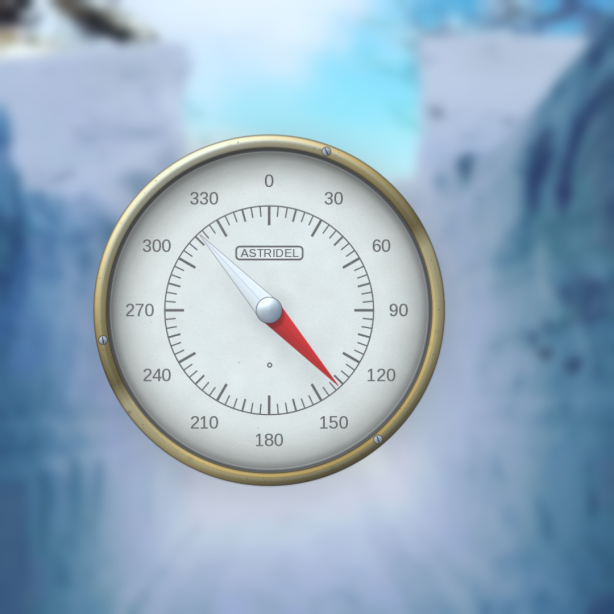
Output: 137.5 °
